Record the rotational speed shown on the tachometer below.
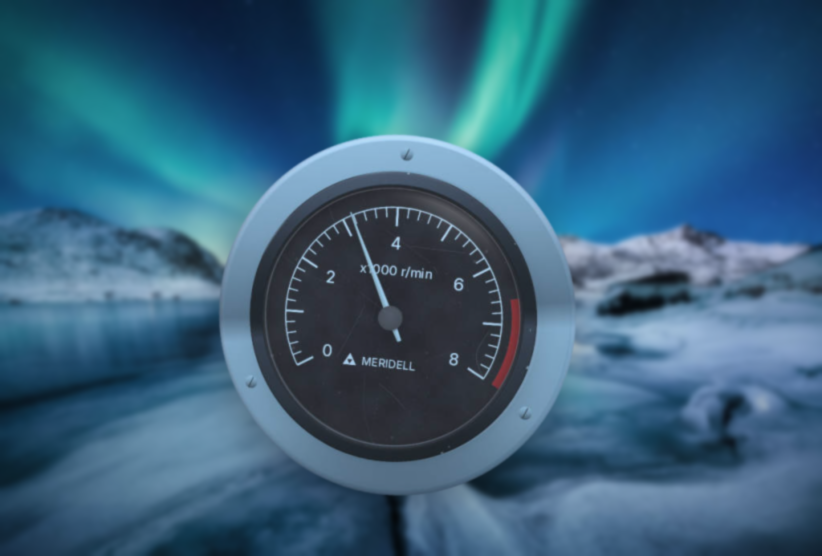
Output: 3200 rpm
